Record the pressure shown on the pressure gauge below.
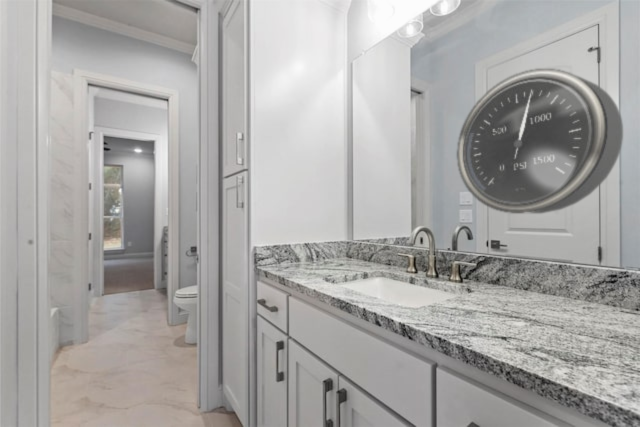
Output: 850 psi
